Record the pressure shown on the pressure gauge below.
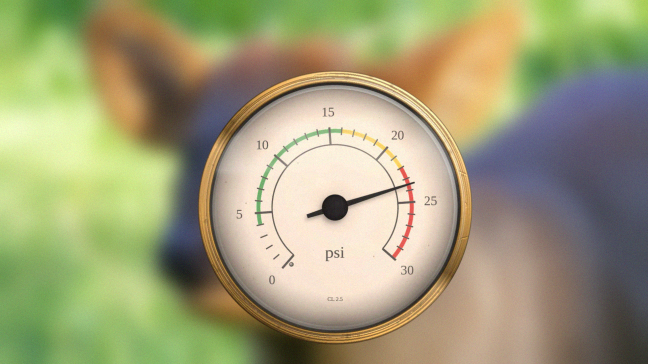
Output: 23.5 psi
